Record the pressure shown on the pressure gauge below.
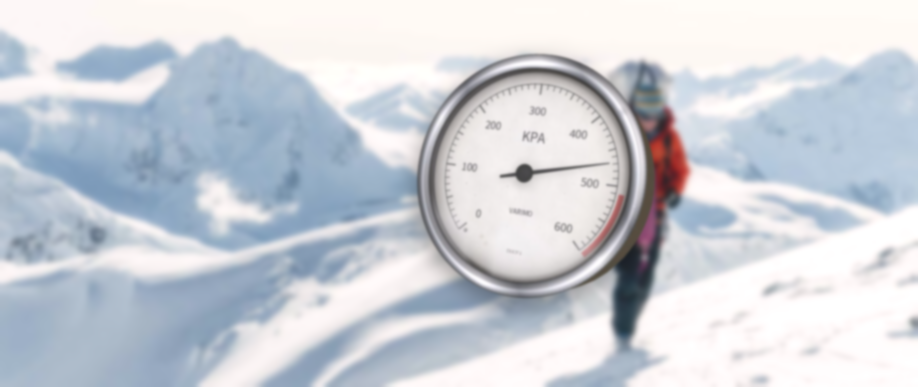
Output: 470 kPa
